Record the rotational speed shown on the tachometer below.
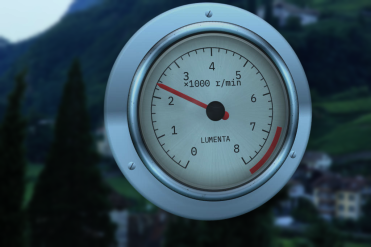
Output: 2300 rpm
